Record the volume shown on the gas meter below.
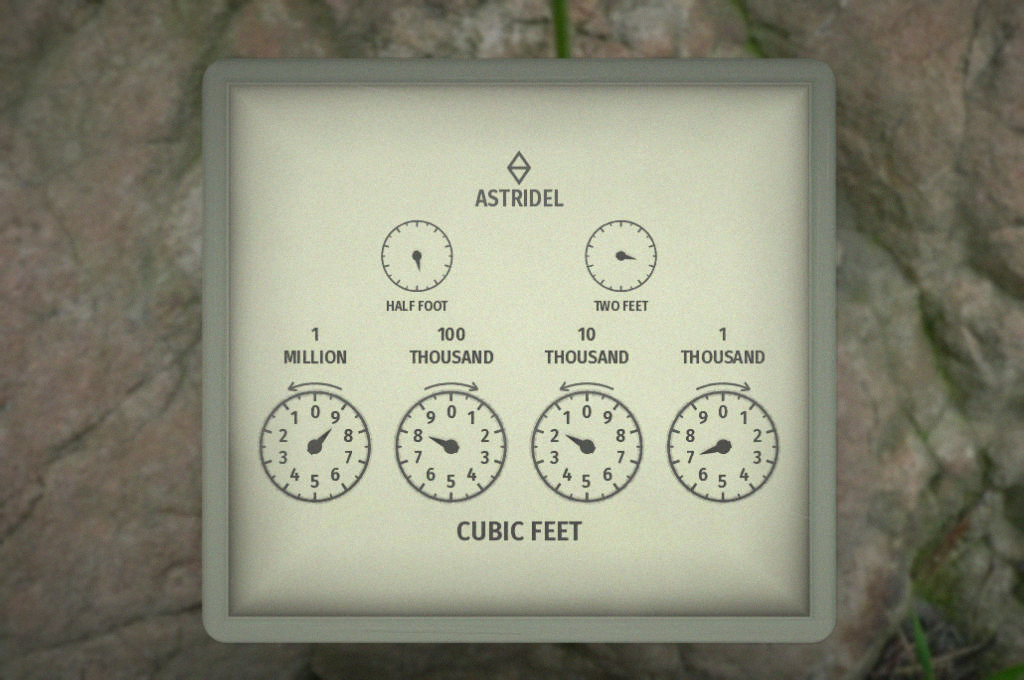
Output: 881700 ft³
